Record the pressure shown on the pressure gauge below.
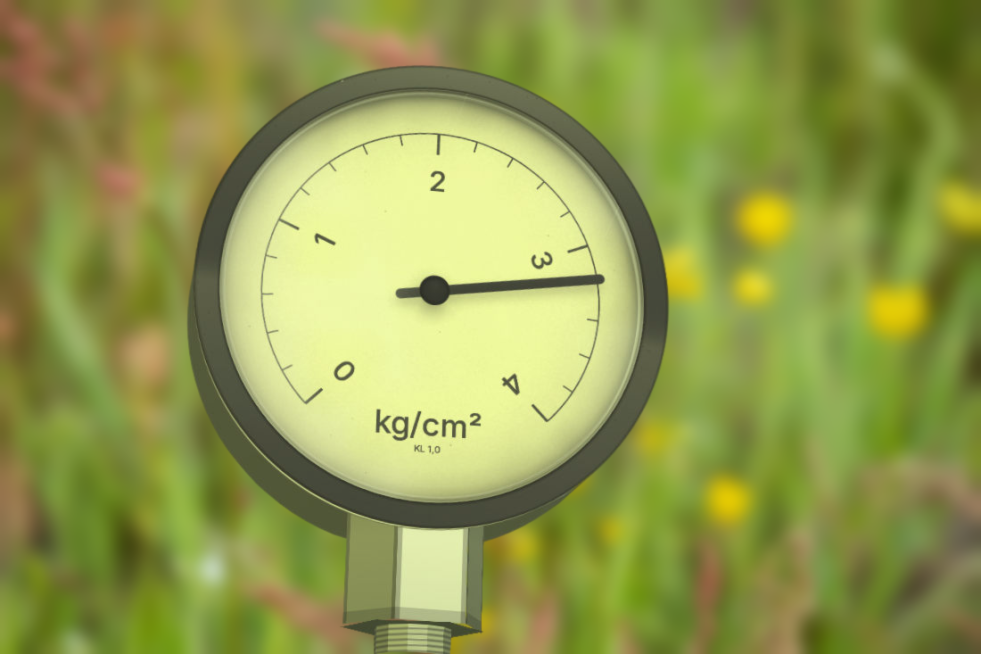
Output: 3.2 kg/cm²
